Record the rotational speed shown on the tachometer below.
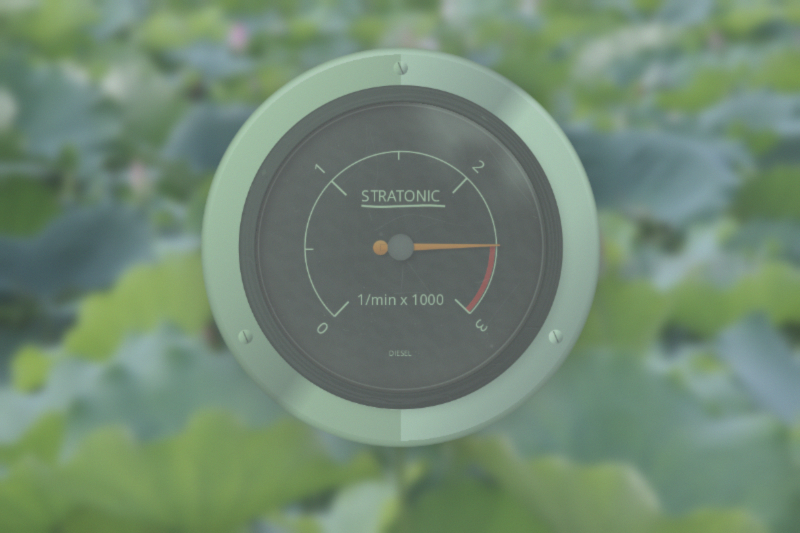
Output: 2500 rpm
